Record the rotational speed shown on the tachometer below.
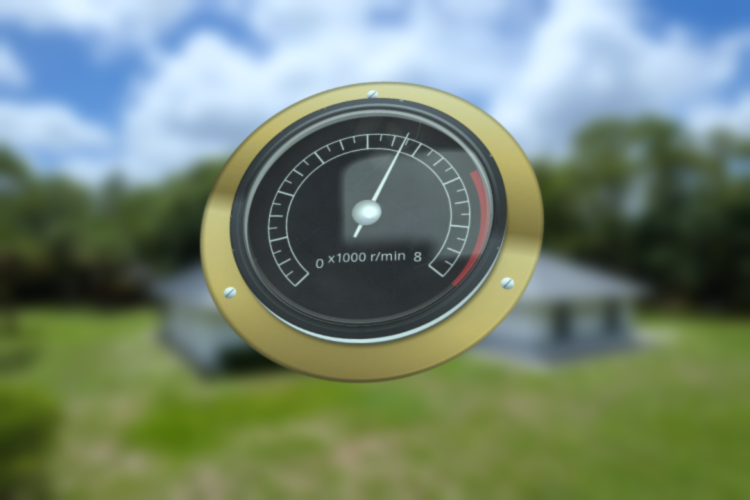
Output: 4750 rpm
